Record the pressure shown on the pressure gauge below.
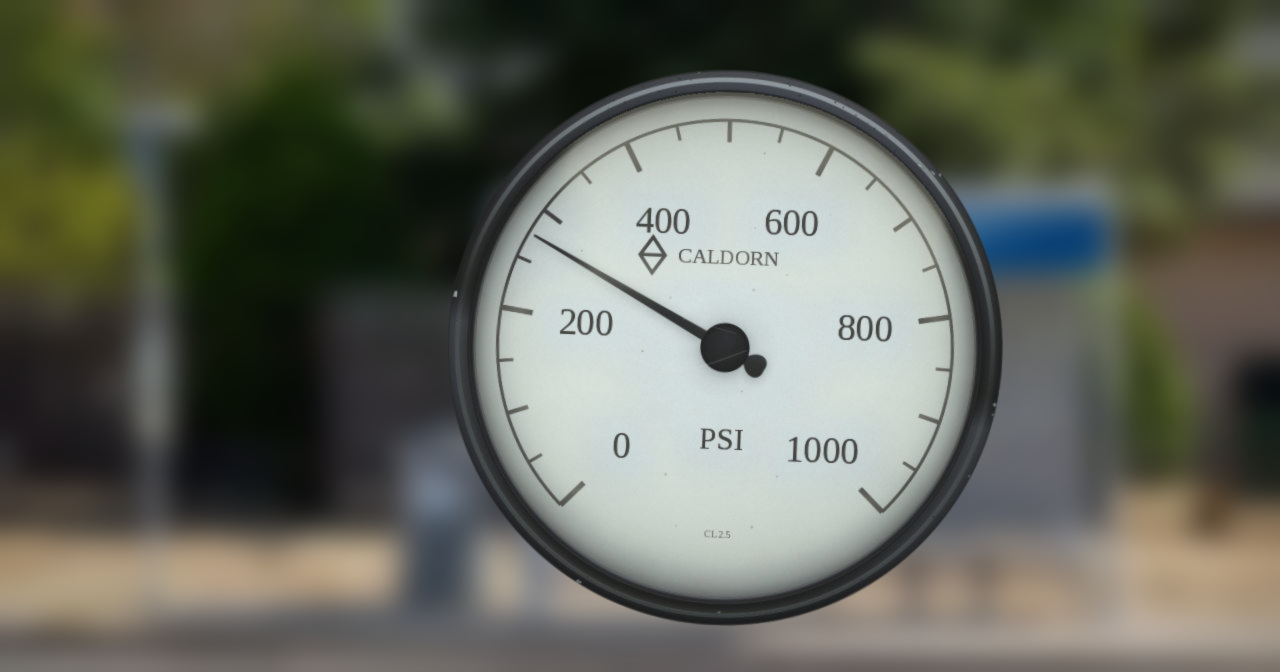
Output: 275 psi
